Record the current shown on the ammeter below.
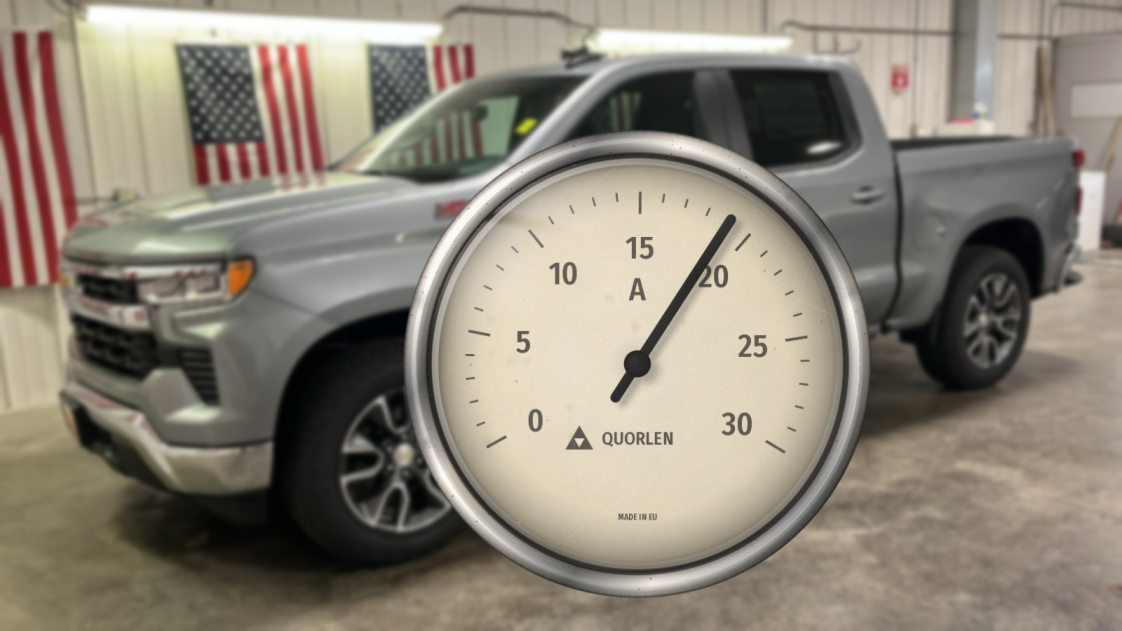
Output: 19 A
